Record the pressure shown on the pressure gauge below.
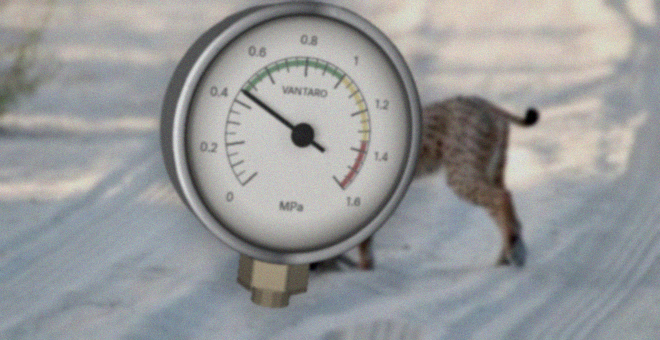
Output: 0.45 MPa
